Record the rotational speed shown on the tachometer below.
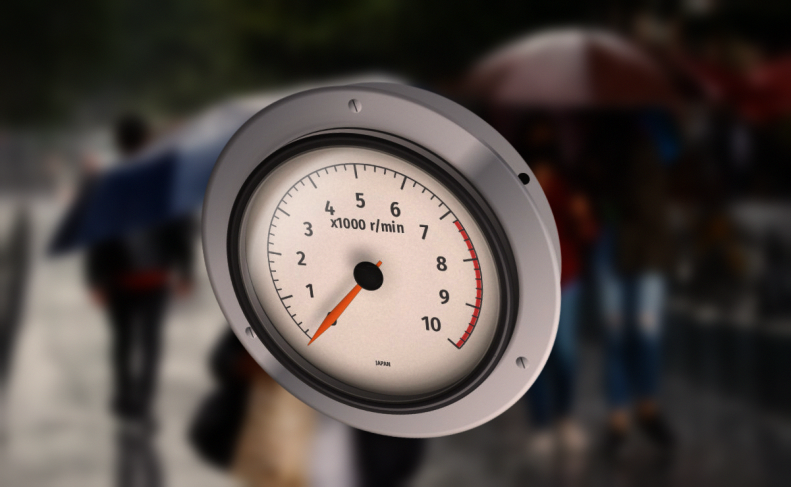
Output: 0 rpm
